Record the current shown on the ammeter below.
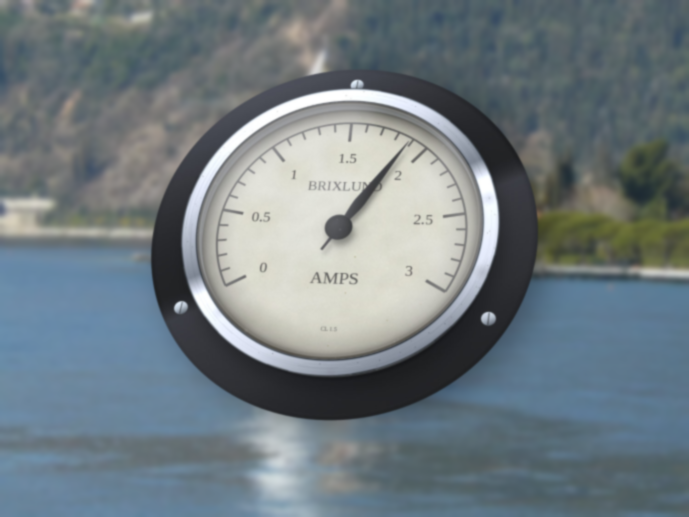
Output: 1.9 A
